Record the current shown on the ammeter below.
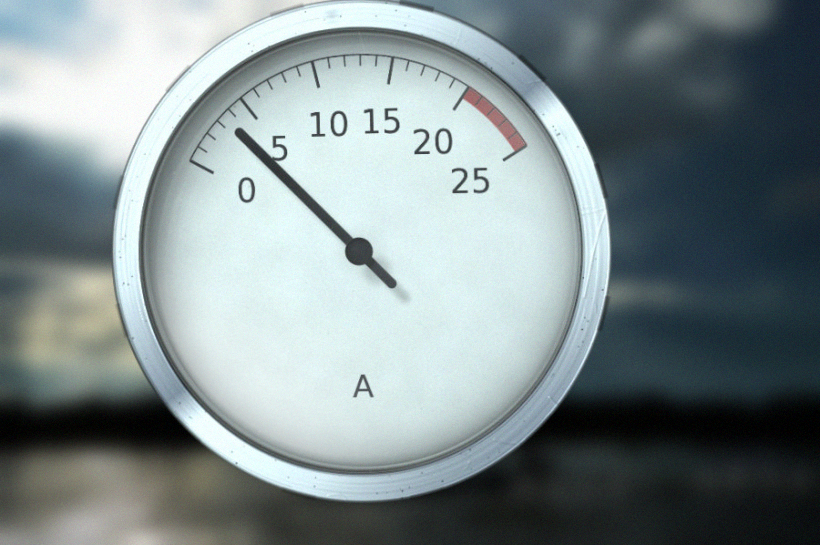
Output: 3.5 A
